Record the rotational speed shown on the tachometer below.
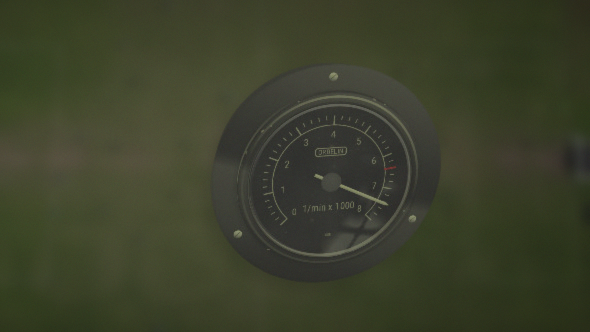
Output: 7400 rpm
